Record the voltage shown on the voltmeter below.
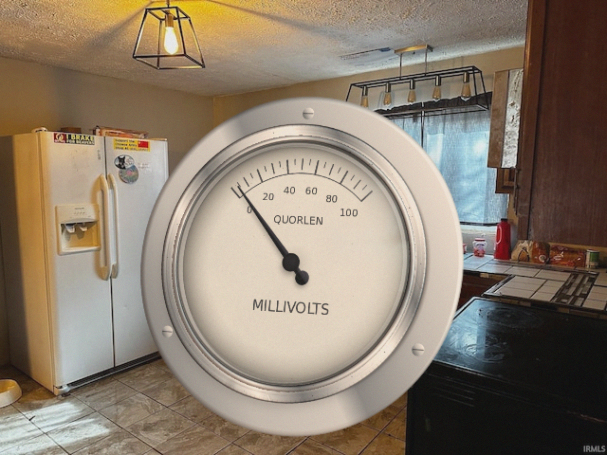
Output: 5 mV
